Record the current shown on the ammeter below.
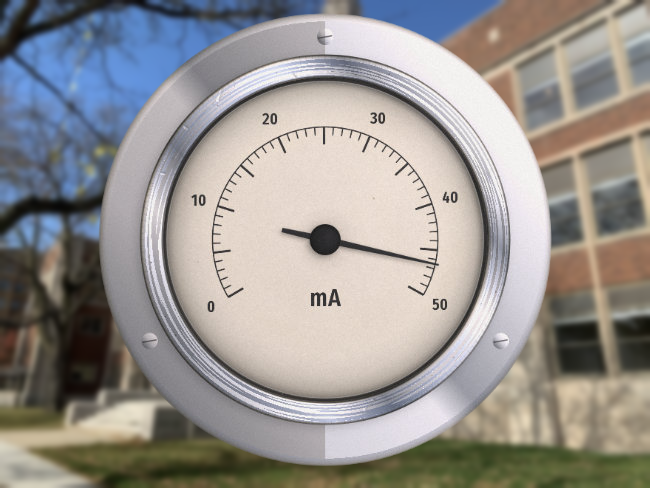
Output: 46.5 mA
